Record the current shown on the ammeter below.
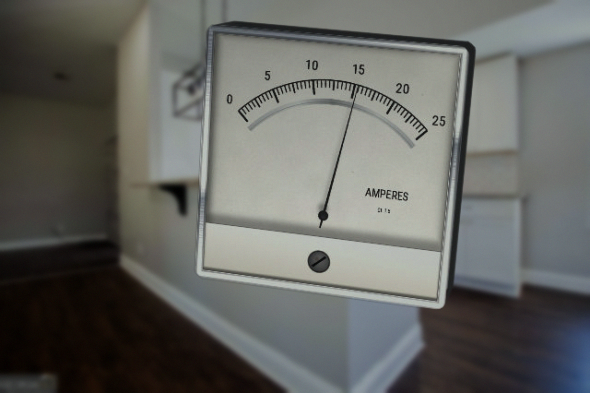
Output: 15.5 A
